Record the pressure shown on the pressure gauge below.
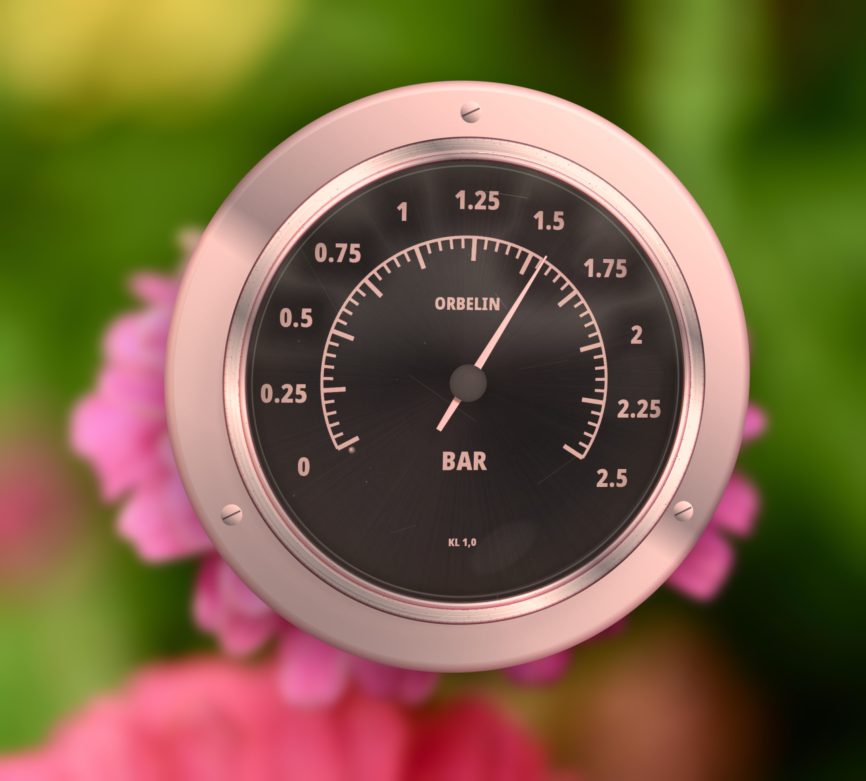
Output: 1.55 bar
